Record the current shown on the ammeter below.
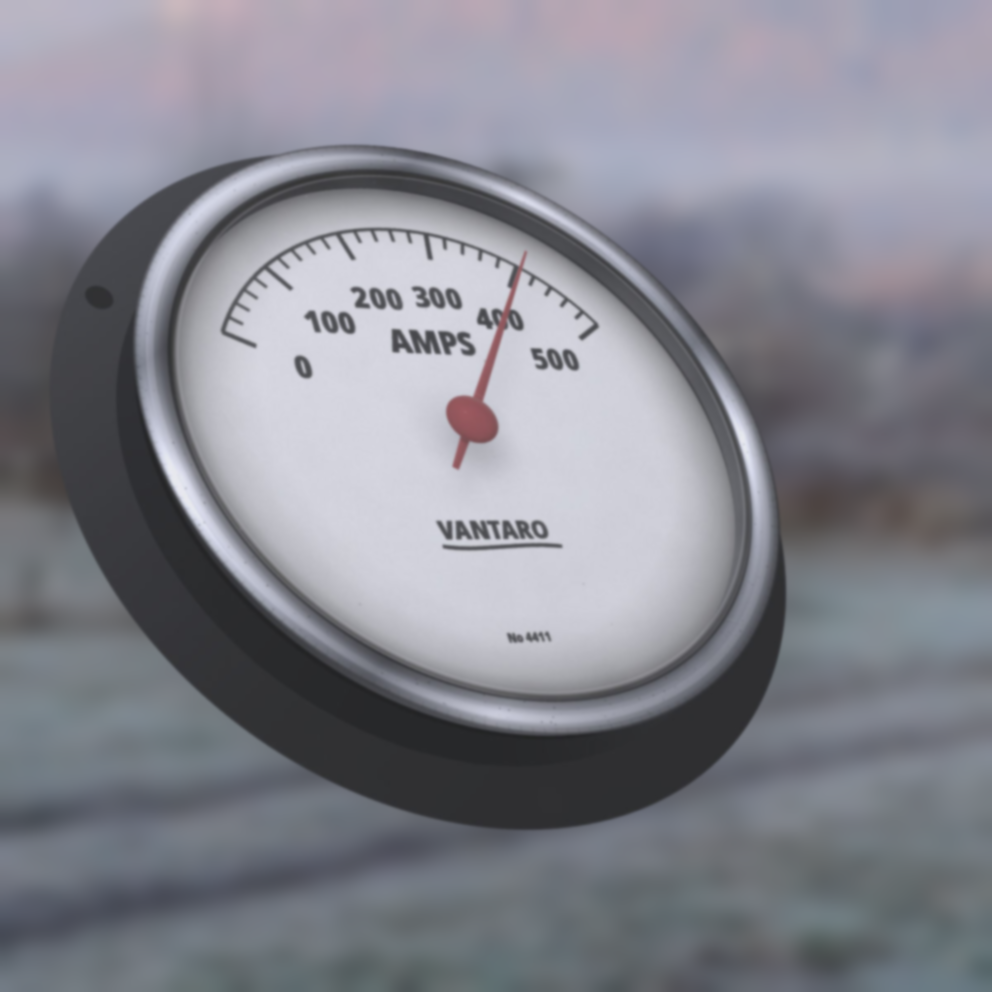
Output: 400 A
